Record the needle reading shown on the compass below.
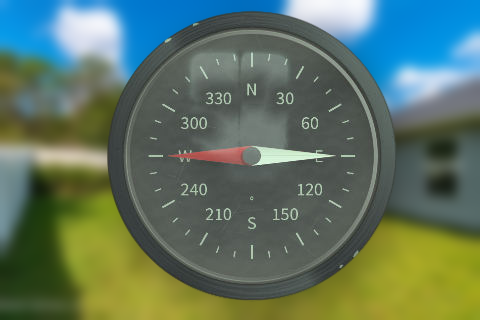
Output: 270 °
